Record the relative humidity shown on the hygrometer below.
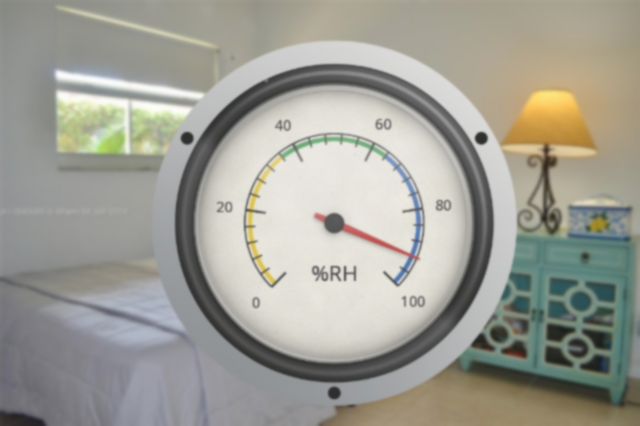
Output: 92 %
